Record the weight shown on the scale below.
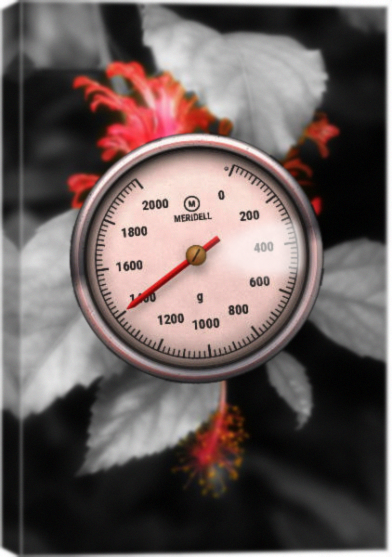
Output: 1400 g
